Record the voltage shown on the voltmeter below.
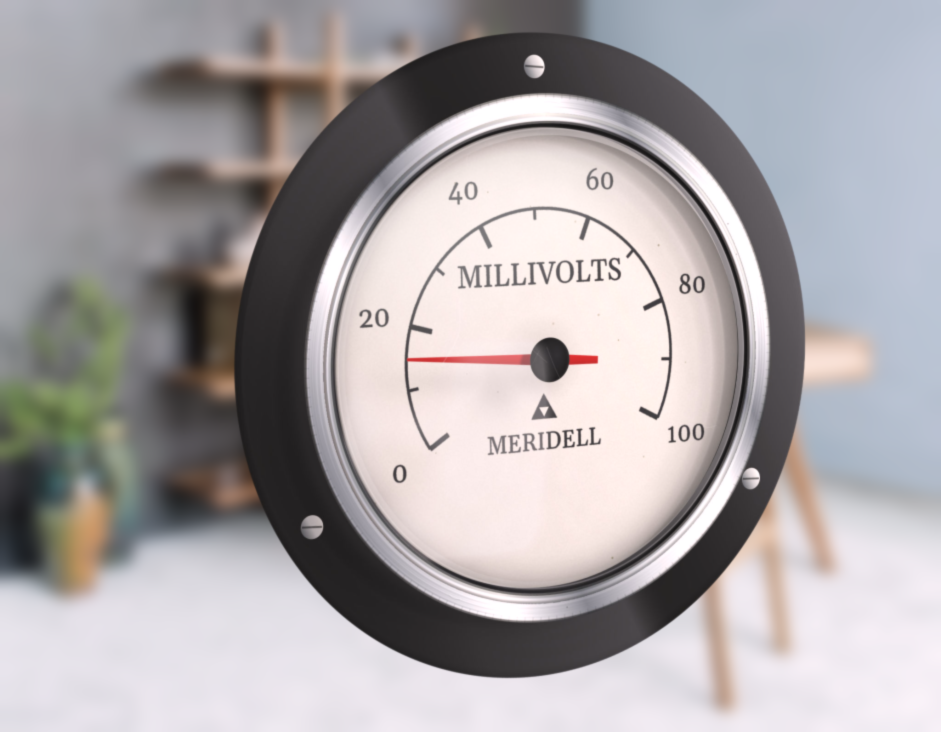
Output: 15 mV
